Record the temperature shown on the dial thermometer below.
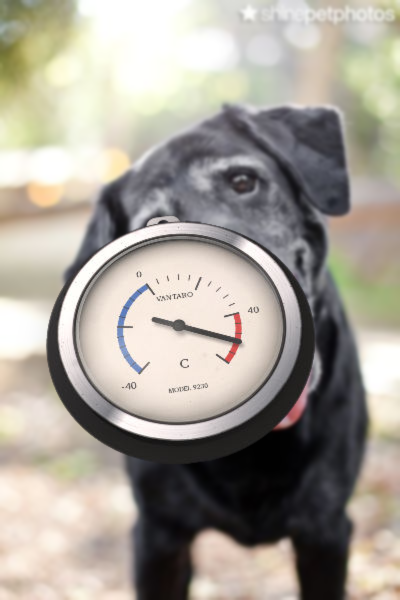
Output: 52 °C
